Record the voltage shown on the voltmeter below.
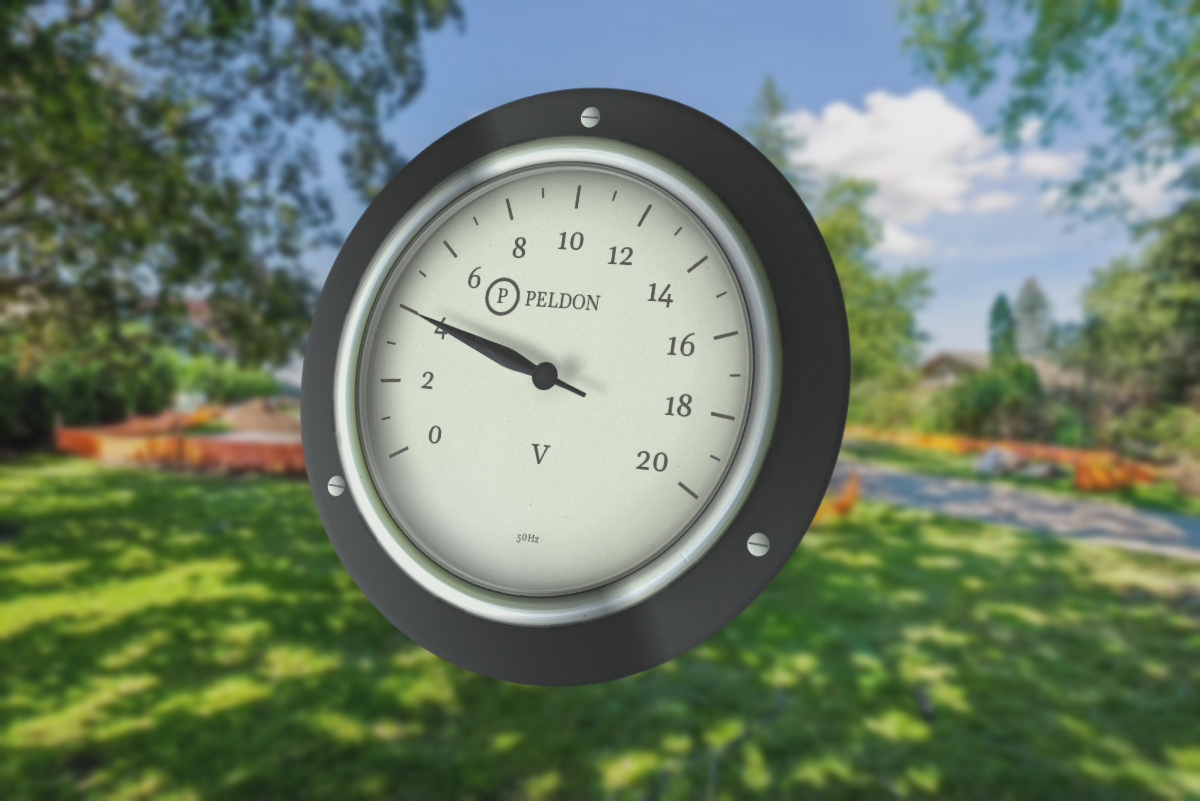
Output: 4 V
